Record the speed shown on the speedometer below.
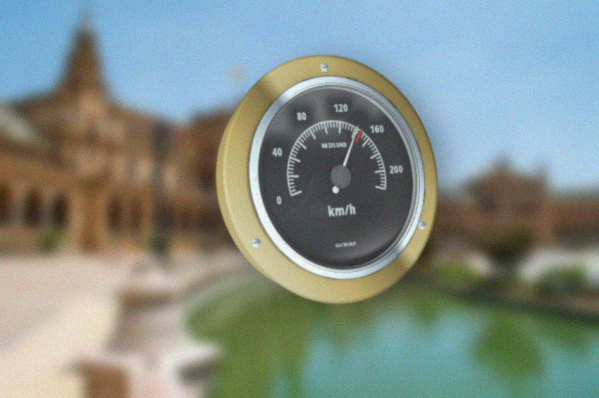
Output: 140 km/h
